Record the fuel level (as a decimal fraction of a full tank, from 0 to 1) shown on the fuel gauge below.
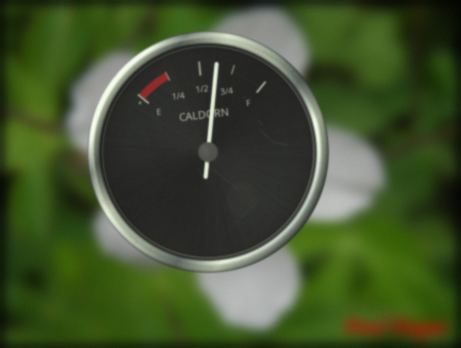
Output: 0.625
